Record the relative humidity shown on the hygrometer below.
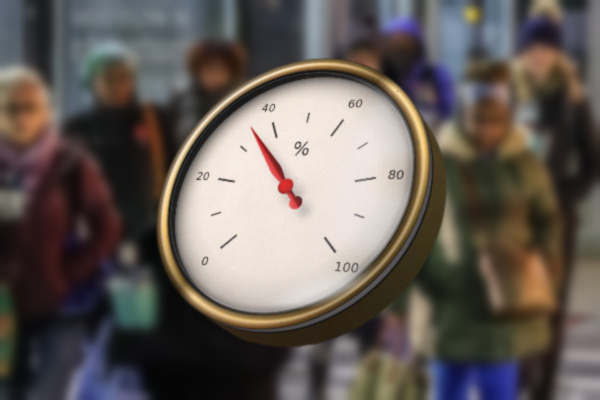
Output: 35 %
